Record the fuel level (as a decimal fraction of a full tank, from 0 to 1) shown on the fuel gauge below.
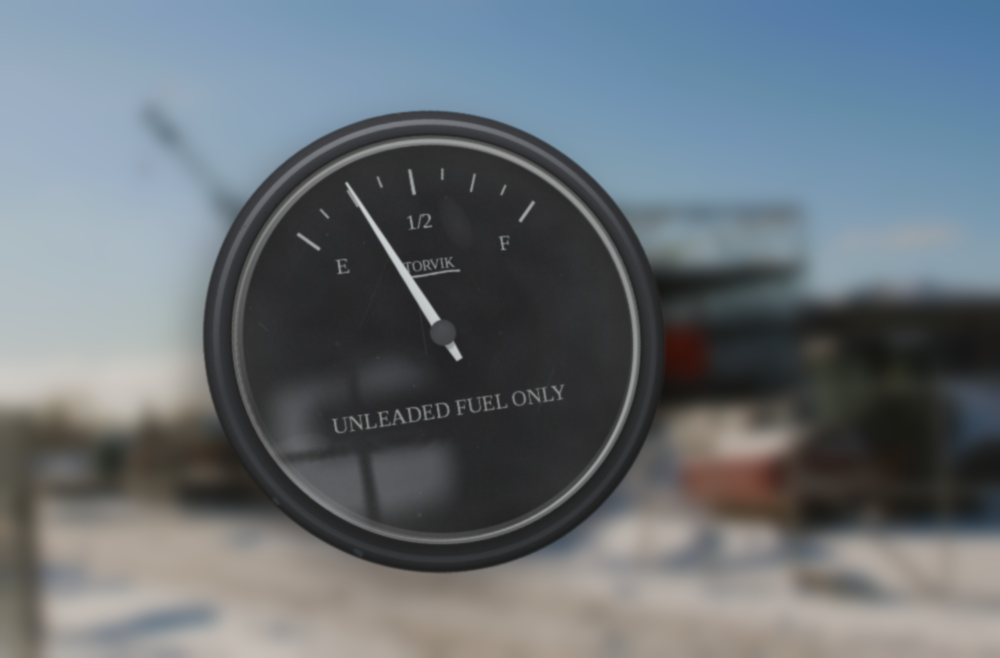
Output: 0.25
